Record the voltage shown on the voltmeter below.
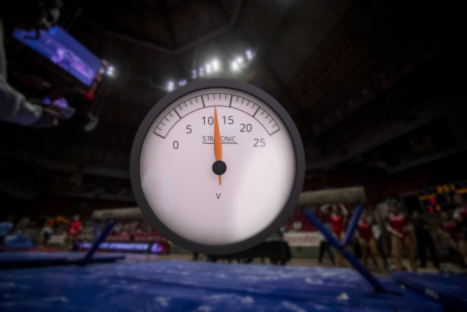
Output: 12 V
